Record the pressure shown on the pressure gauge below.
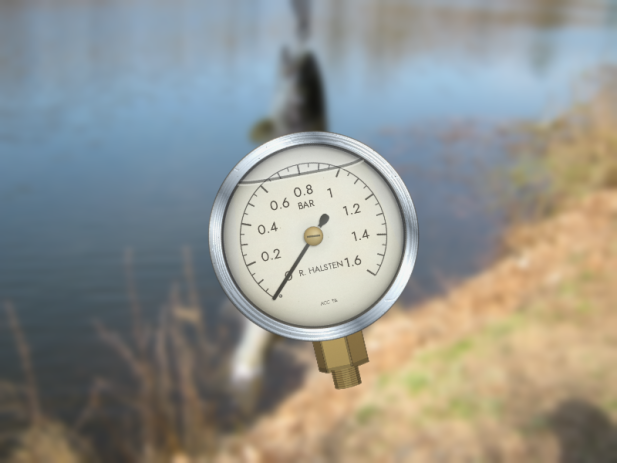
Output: 0 bar
